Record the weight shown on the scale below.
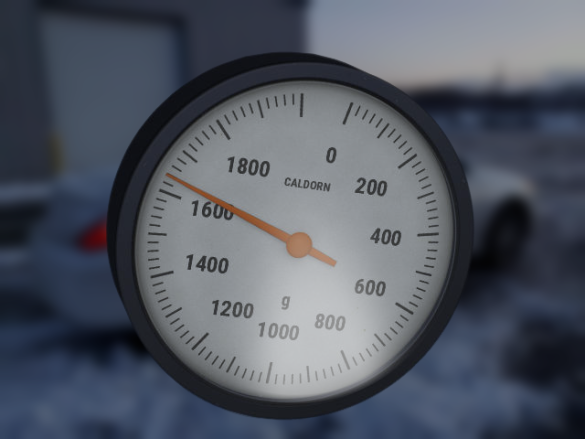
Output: 1640 g
